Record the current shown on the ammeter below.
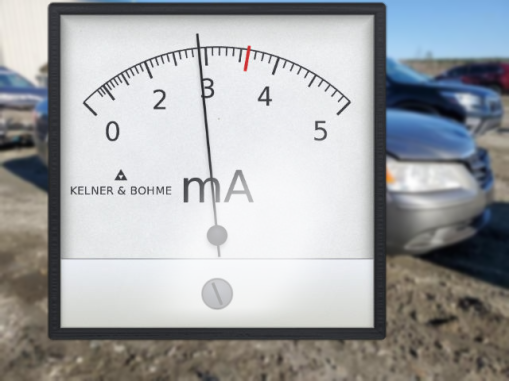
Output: 2.9 mA
